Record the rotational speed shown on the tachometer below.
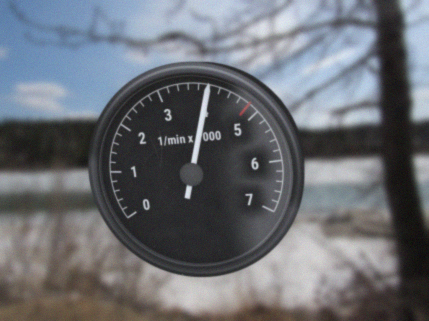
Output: 4000 rpm
